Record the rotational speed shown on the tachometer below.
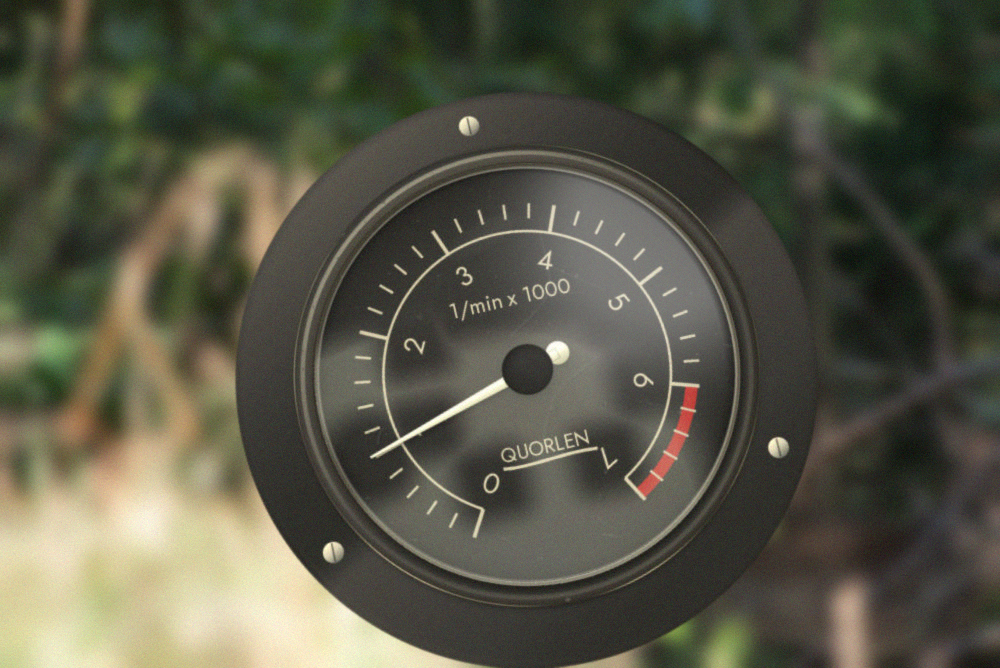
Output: 1000 rpm
